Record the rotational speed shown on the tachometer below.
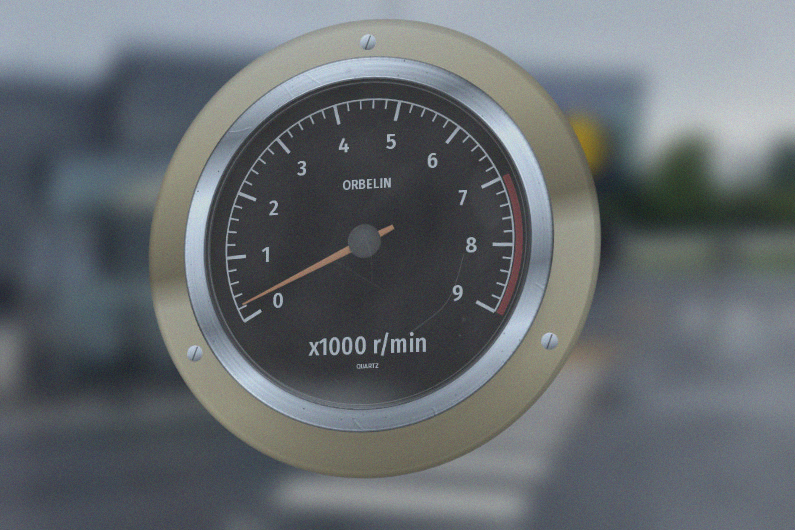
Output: 200 rpm
